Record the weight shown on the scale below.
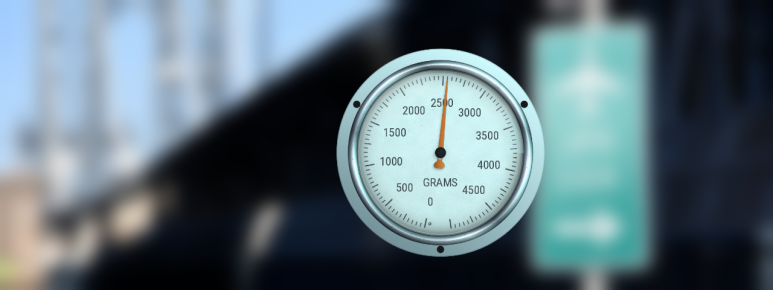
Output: 2550 g
